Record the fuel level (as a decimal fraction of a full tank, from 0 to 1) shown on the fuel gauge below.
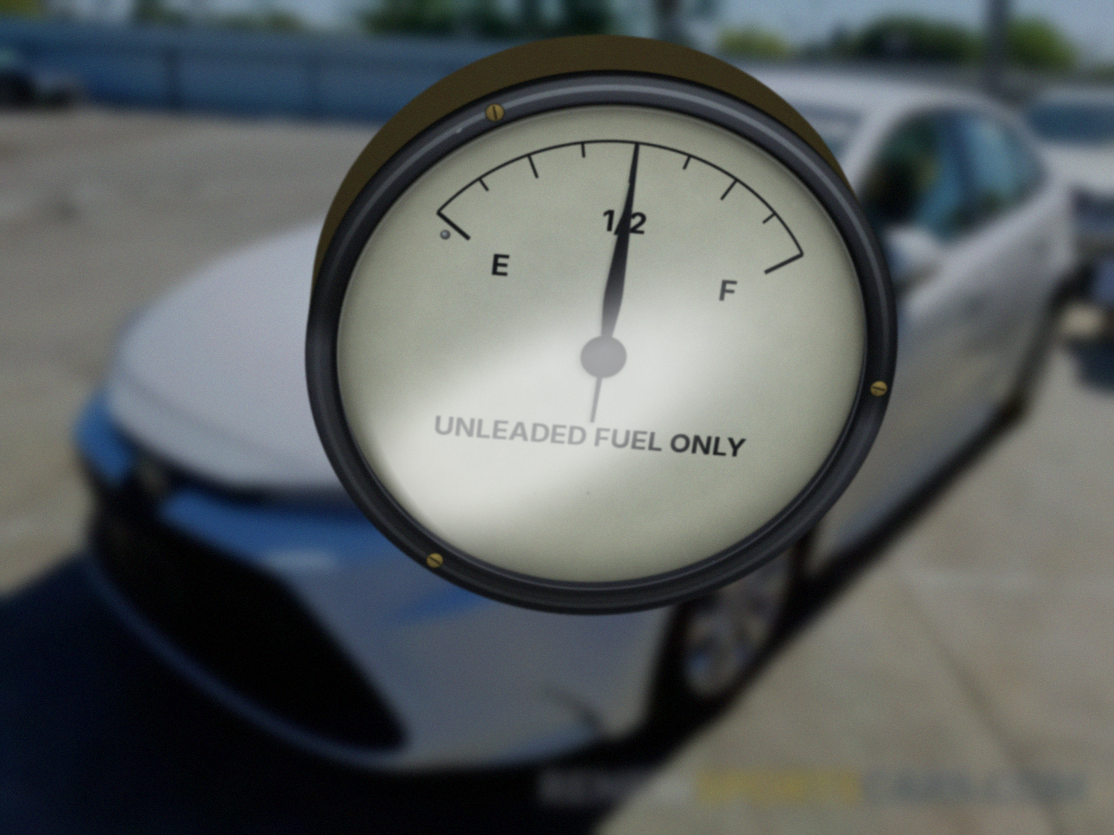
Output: 0.5
